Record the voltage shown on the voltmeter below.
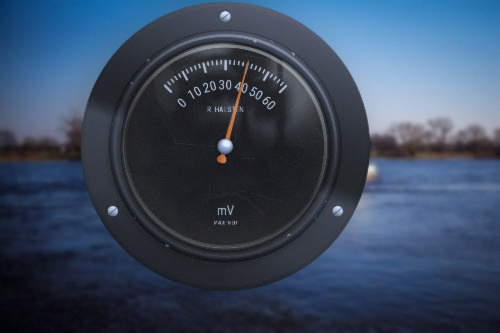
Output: 40 mV
